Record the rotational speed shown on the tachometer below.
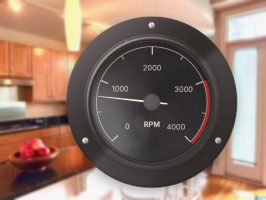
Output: 750 rpm
